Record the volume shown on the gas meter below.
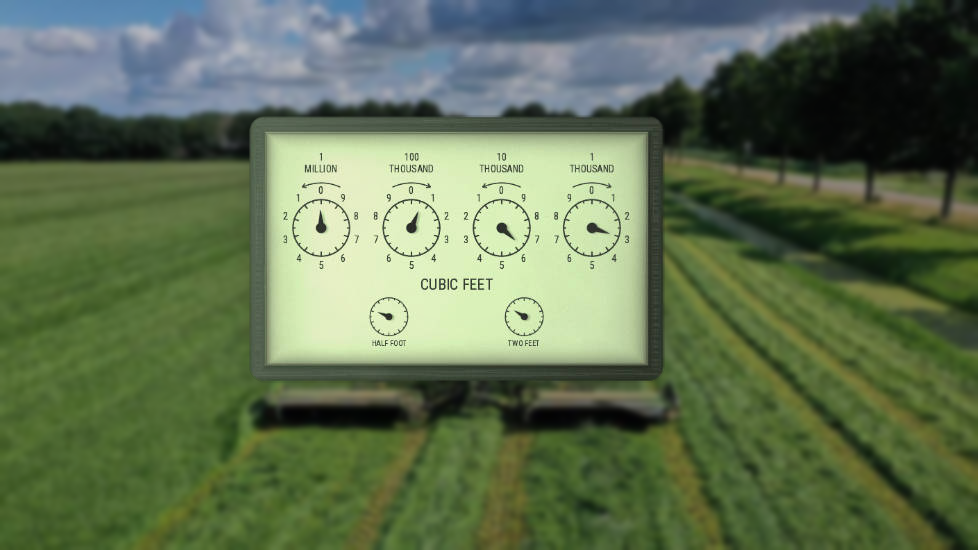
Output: 6300 ft³
